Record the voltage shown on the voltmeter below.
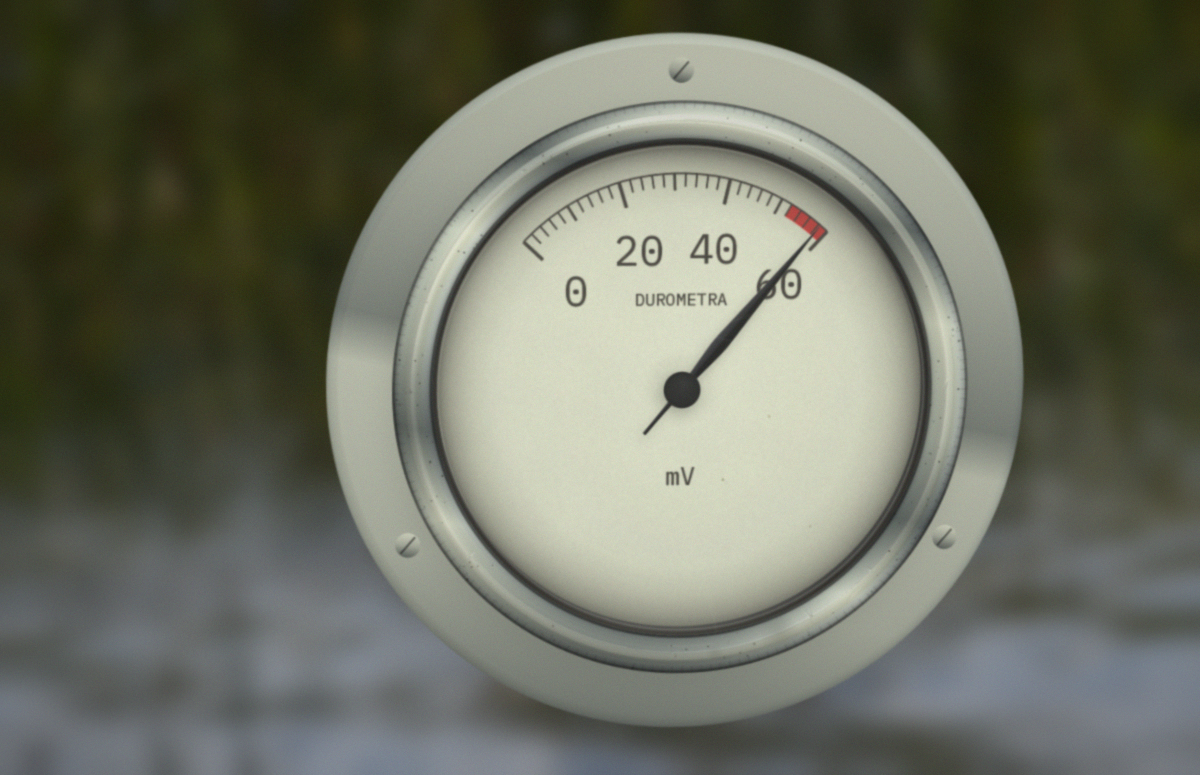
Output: 58 mV
